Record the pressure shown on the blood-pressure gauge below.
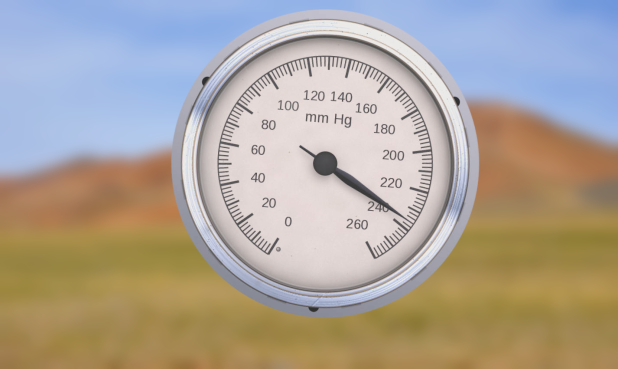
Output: 236 mmHg
